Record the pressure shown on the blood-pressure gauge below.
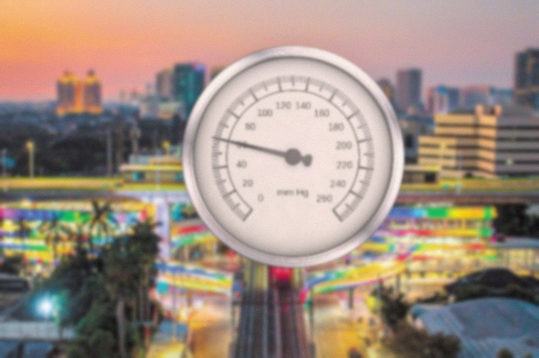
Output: 60 mmHg
